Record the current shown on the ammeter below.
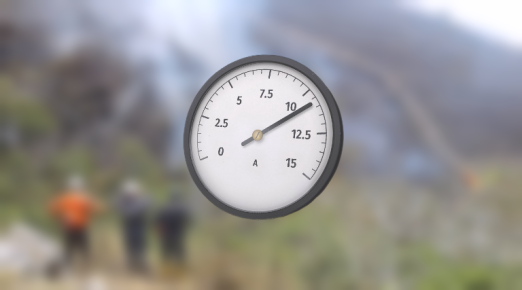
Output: 10.75 A
